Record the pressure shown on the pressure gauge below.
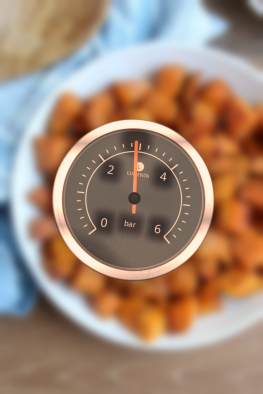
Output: 2.9 bar
